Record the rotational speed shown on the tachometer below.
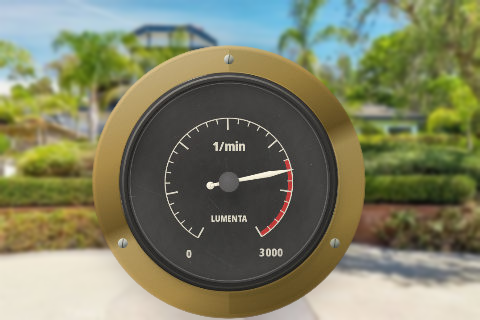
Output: 2300 rpm
